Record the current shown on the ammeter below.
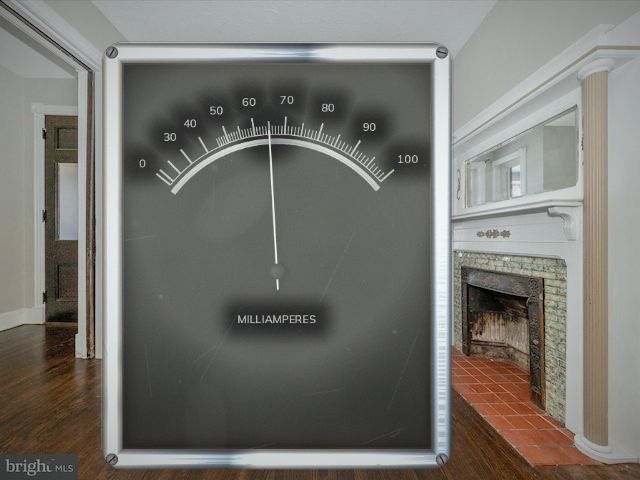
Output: 65 mA
